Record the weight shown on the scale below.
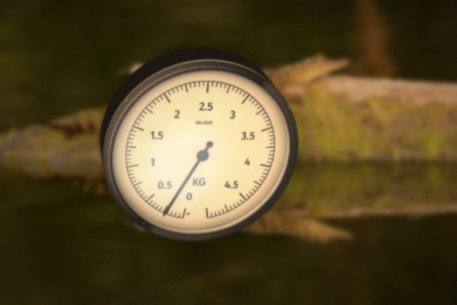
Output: 0.25 kg
